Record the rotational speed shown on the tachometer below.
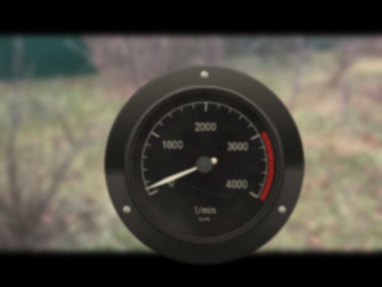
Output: 100 rpm
